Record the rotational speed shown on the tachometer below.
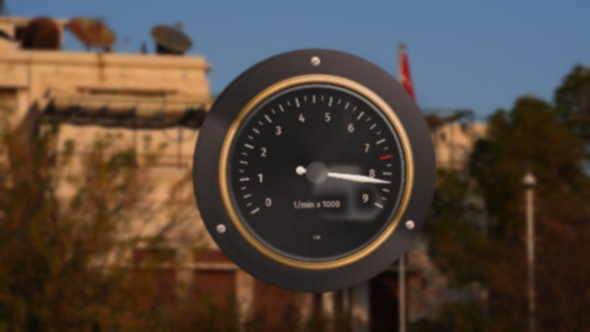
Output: 8250 rpm
